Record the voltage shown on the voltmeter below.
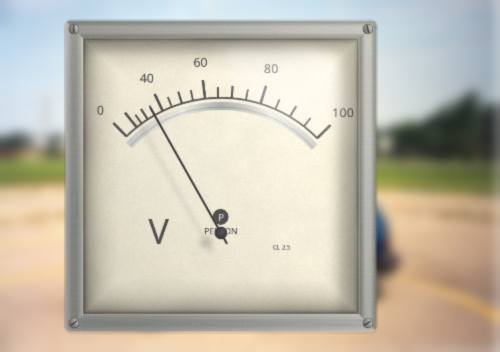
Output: 35 V
